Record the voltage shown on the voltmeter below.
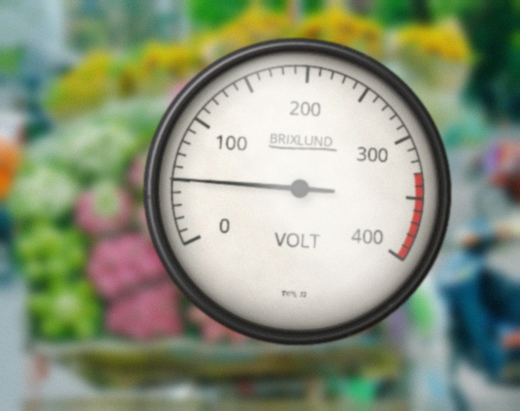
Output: 50 V
